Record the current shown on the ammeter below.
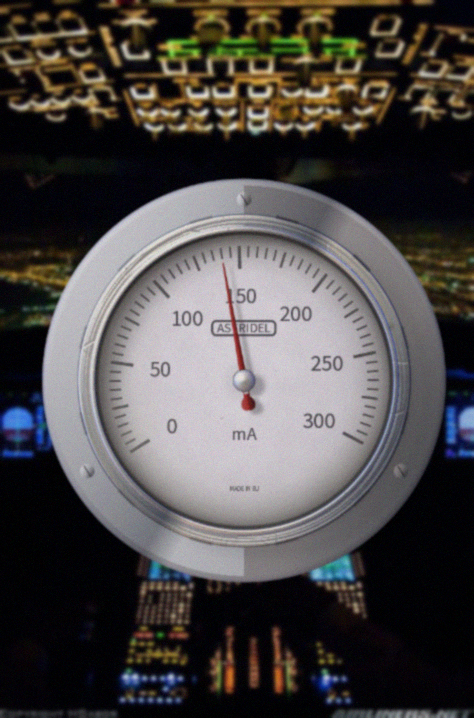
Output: 140 mA
